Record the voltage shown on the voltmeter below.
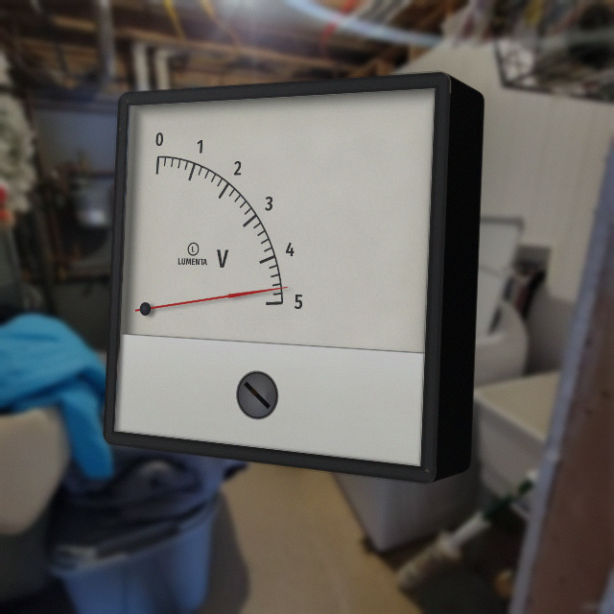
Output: 4.7 V
